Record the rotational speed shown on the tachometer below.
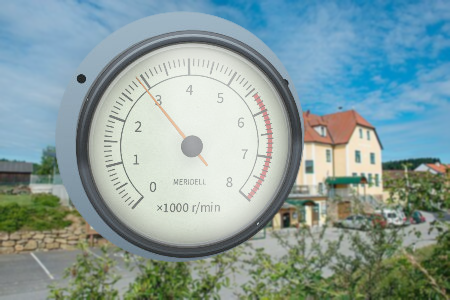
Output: 2900 rpm
